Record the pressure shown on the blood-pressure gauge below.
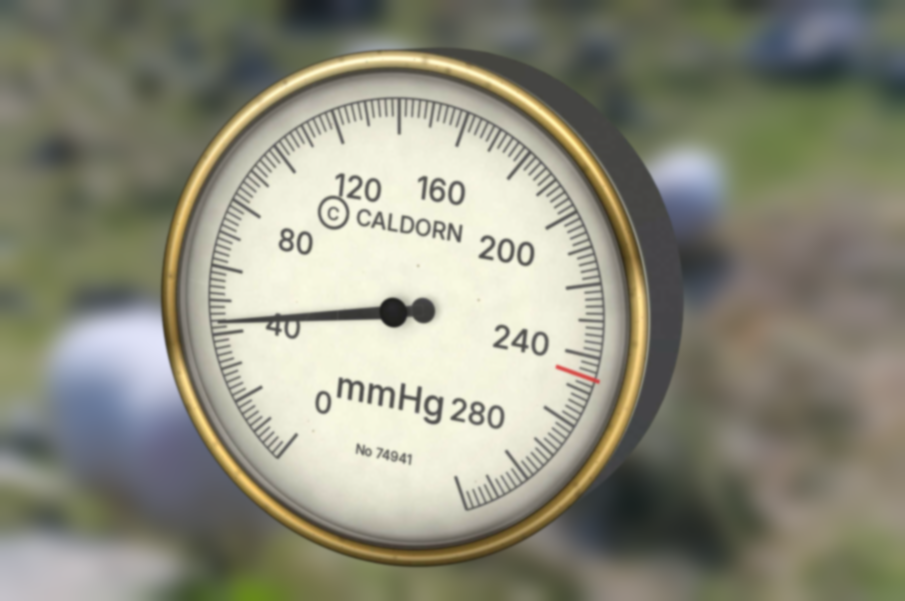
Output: 44 mmHg
